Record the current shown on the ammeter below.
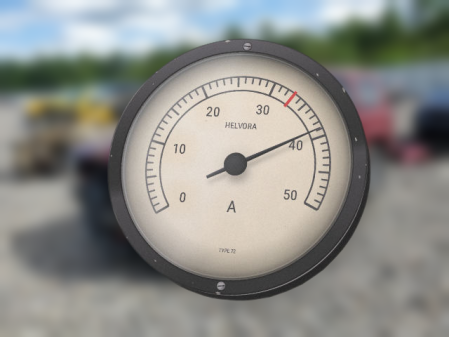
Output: 39 A
